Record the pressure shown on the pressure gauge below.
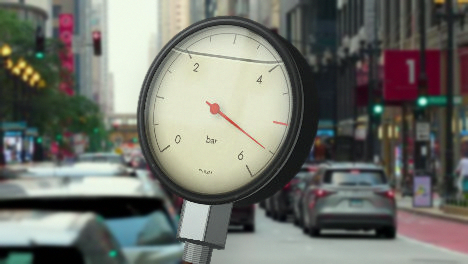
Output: 5.5 bar
